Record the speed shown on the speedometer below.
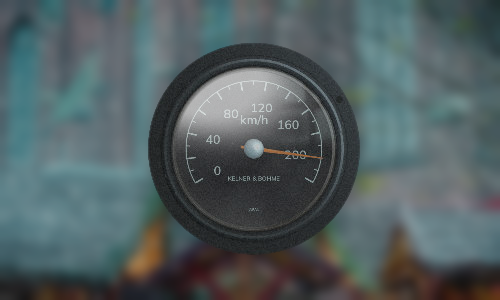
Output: 200 km/h
